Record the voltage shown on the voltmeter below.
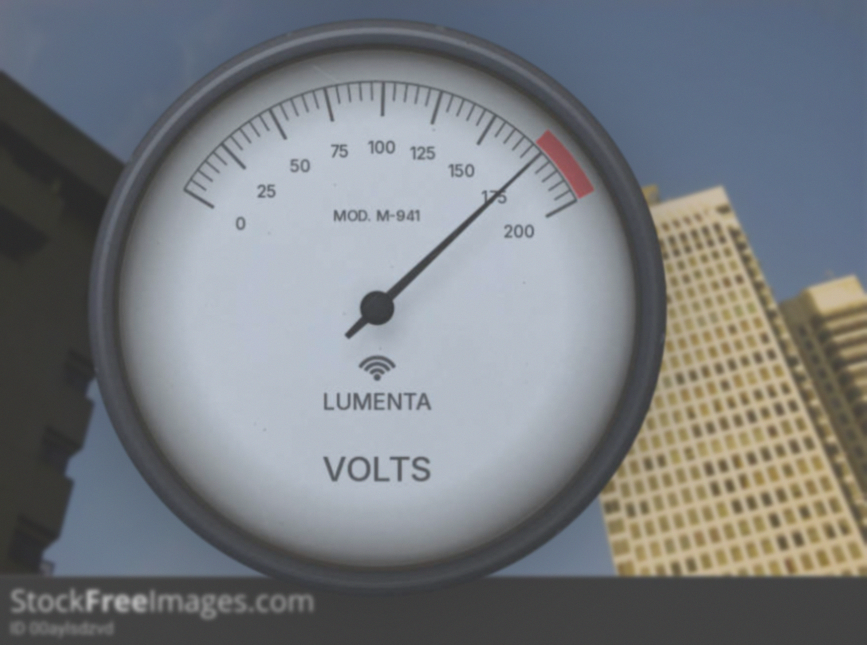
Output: 175 V
